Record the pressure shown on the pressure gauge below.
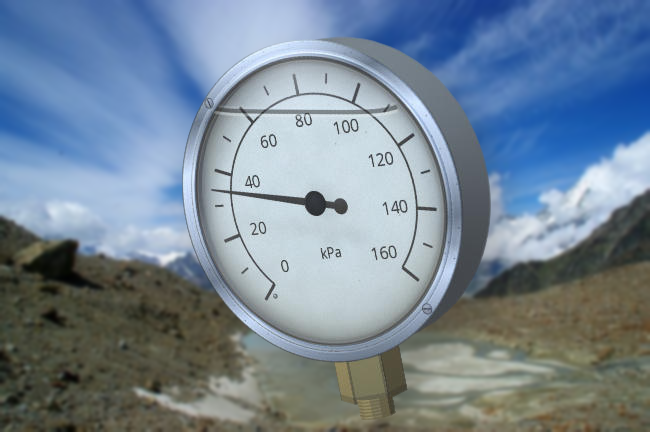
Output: 35 kPa
